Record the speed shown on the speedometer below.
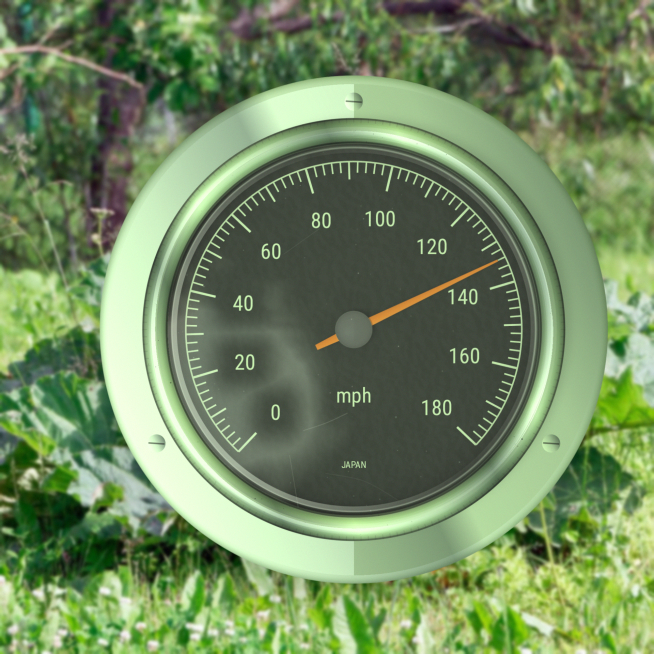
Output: 134 mph
